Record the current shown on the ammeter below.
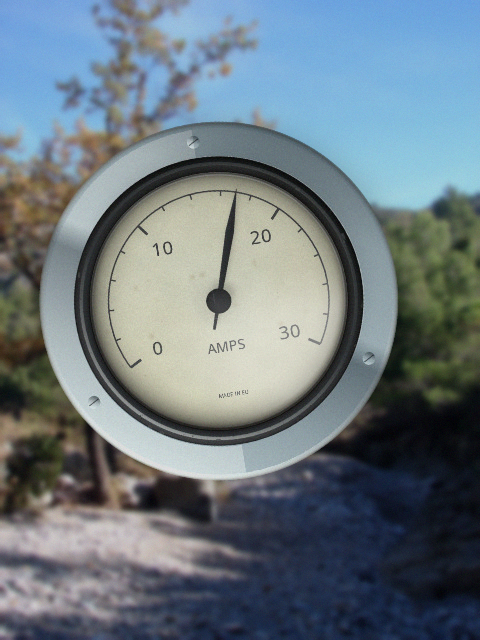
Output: 17 A
